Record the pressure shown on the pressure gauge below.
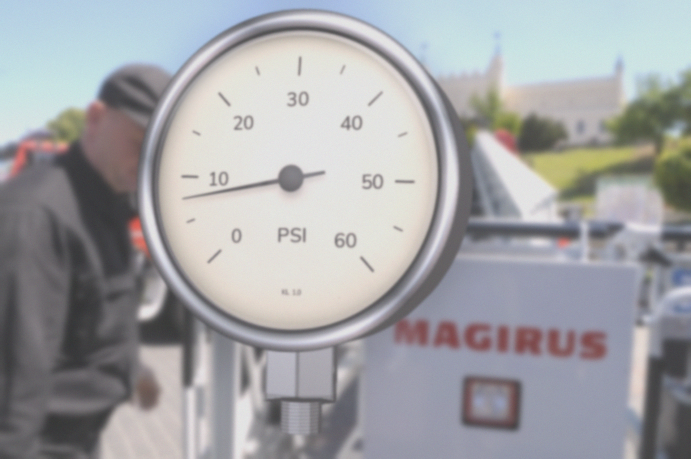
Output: 7.5 psi
